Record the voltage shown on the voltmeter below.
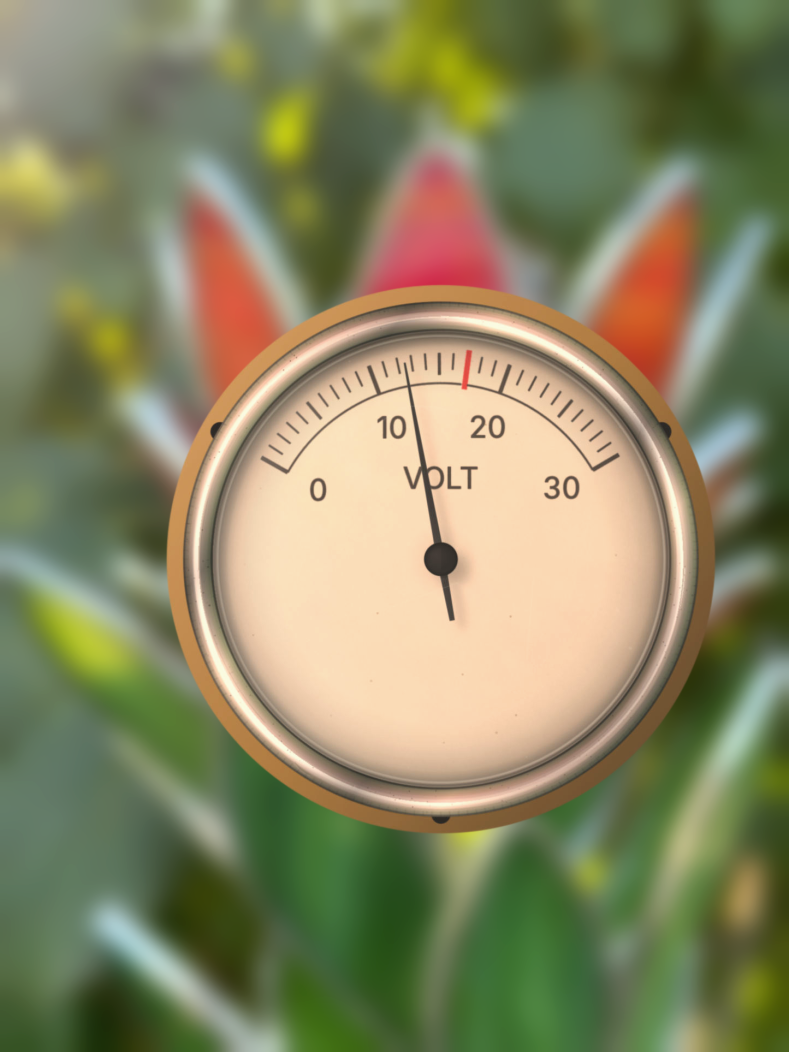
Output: 12.5 V
